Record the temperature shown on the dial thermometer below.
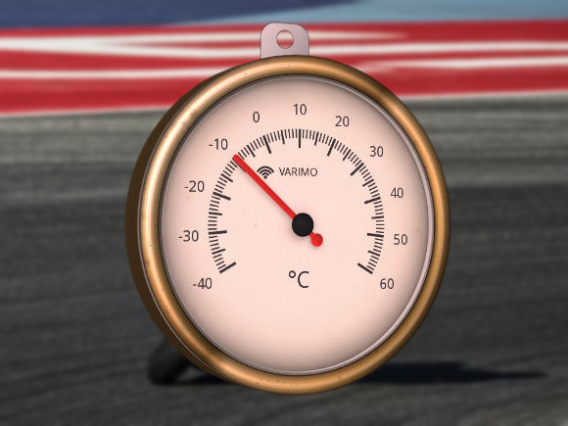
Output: -10 °C
